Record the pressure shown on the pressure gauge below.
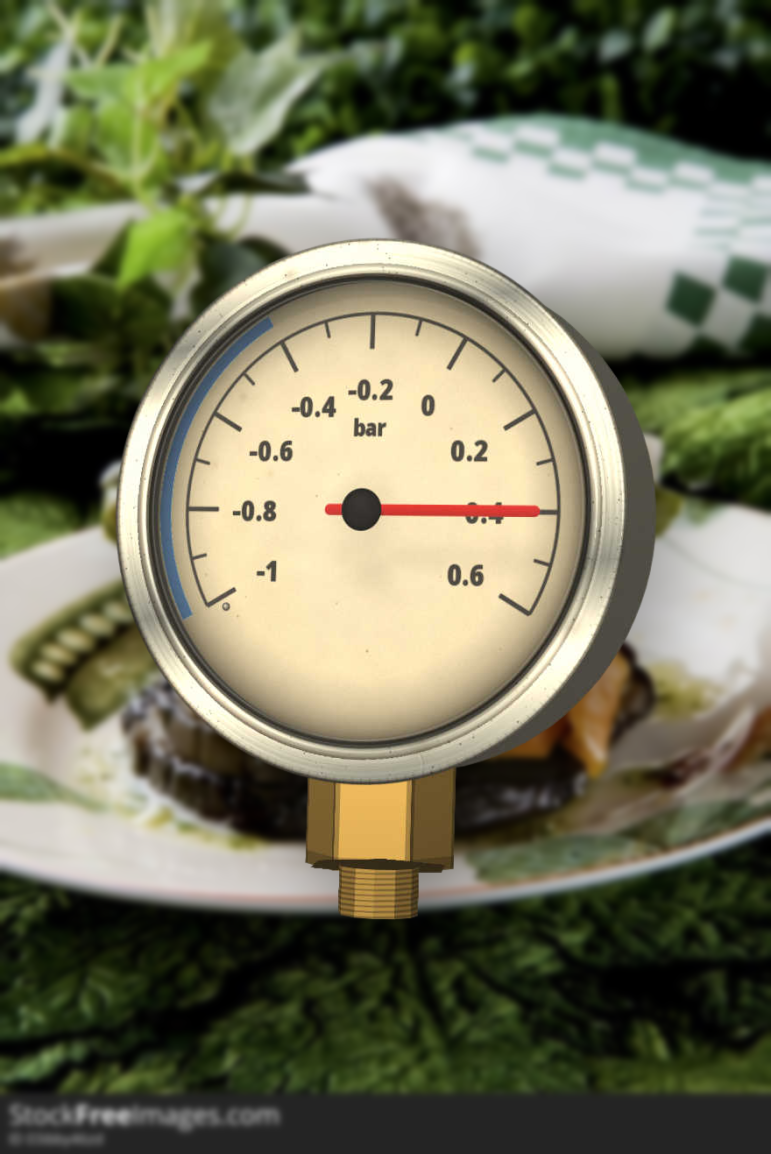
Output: 0.4 bar
